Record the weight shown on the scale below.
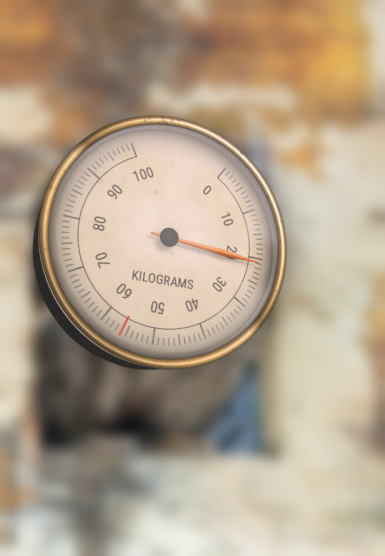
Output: 21 kg
